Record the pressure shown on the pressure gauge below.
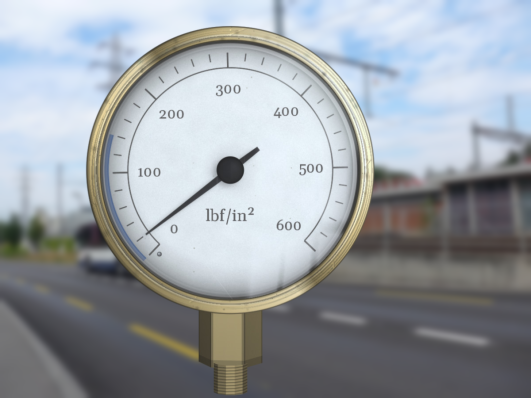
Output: 20 psi
